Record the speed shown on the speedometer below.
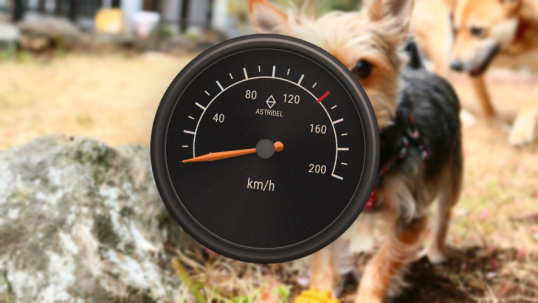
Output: 0 km/h
